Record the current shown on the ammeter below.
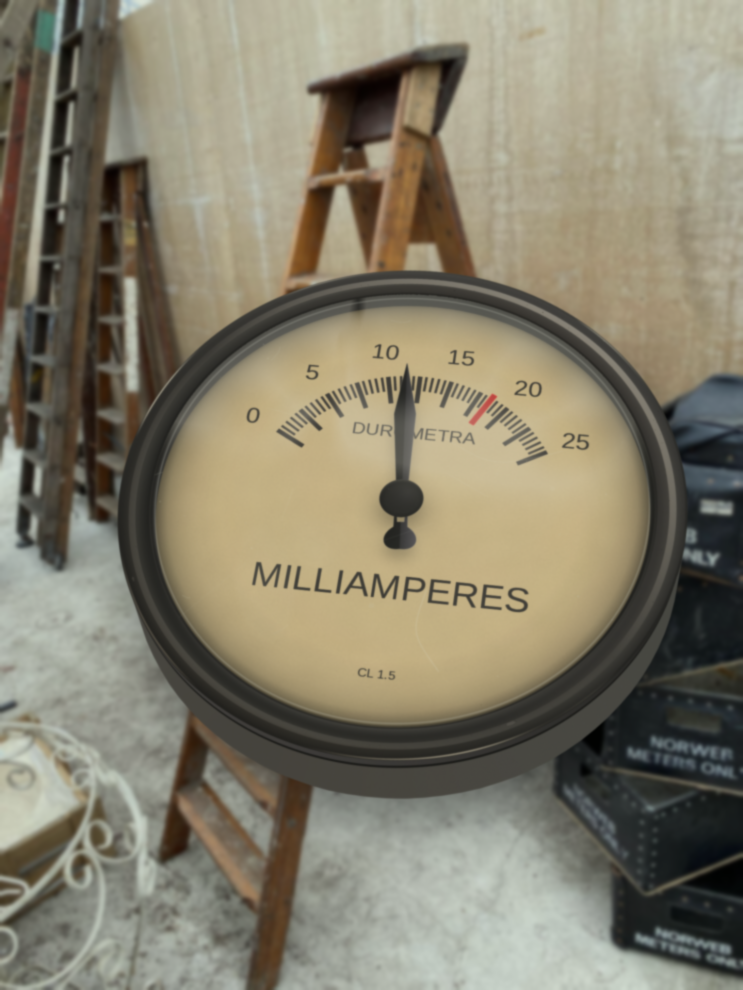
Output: 11.5 mA
